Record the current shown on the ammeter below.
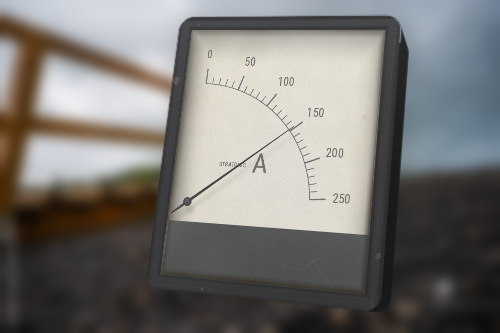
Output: 150 A
